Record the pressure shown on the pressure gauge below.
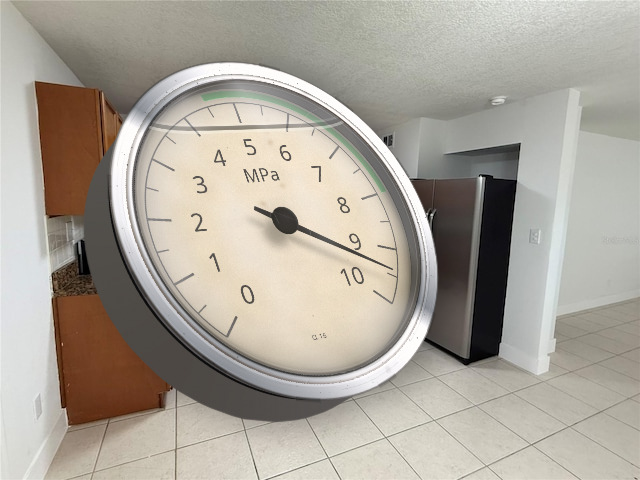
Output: 9.5 MPa
